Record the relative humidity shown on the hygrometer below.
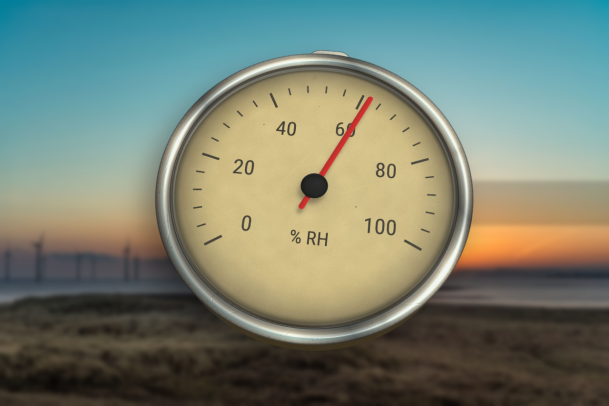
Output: 62 %
